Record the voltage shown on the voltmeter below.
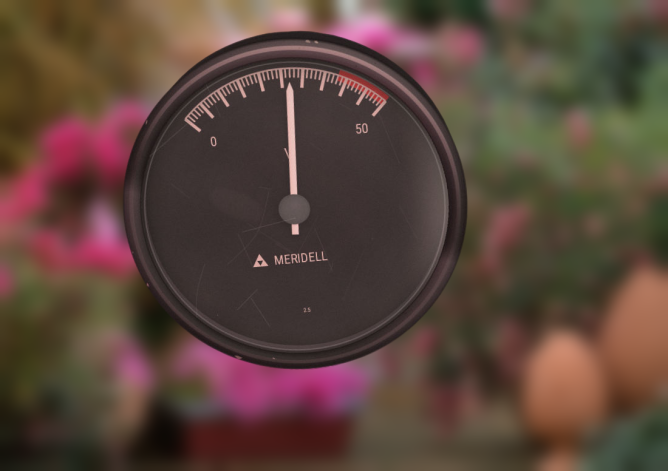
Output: 27 V
